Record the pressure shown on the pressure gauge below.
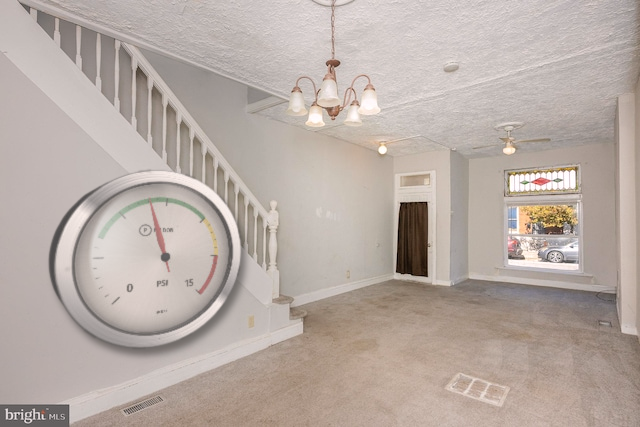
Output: 6.5 psi
